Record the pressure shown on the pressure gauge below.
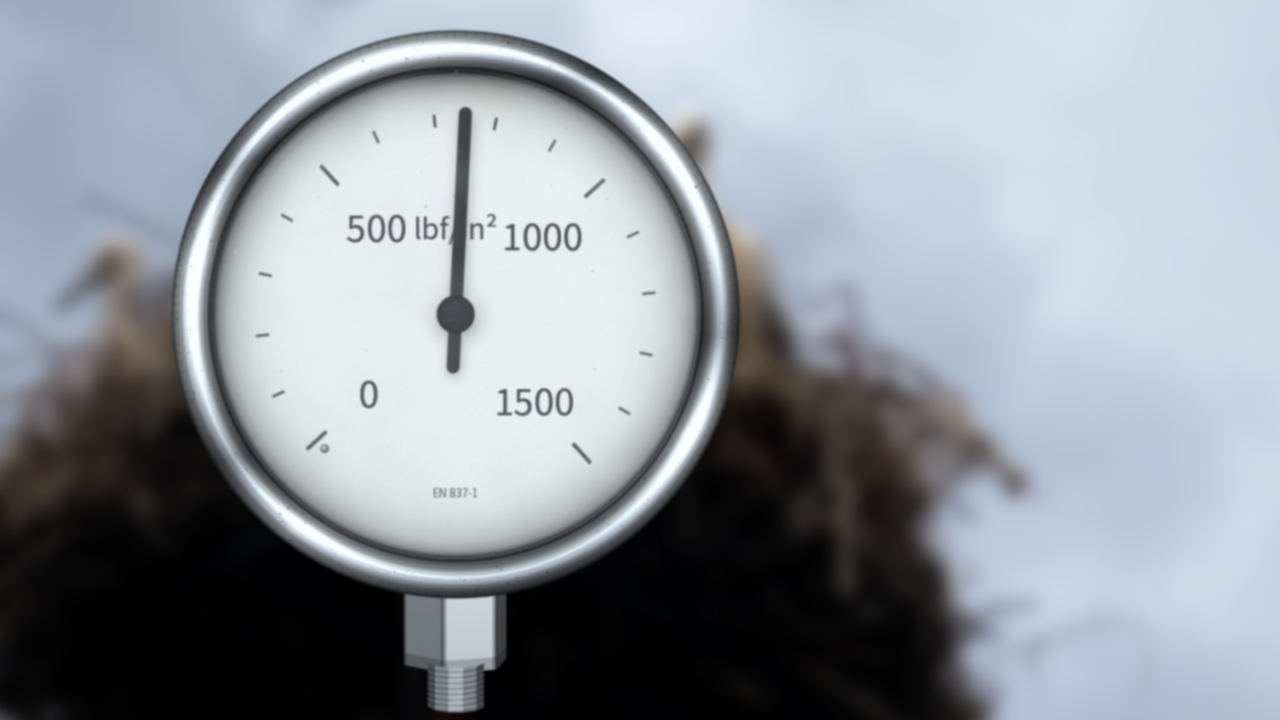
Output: 750 psi
